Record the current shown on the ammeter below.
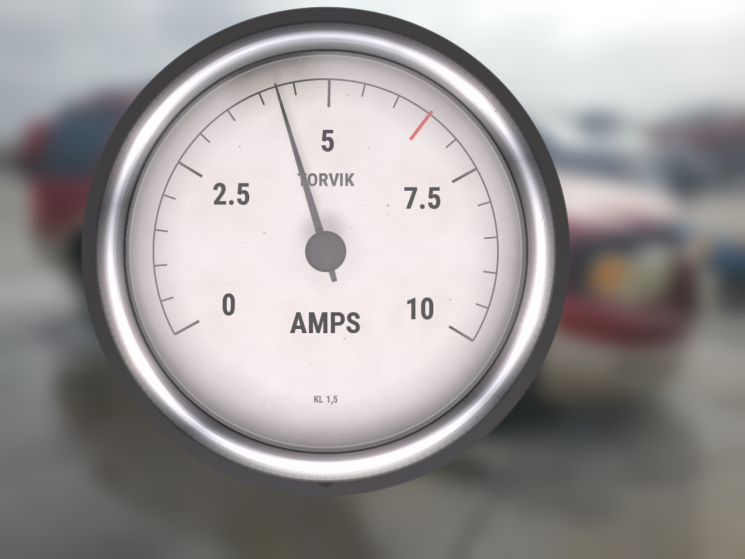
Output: 4.25 A
